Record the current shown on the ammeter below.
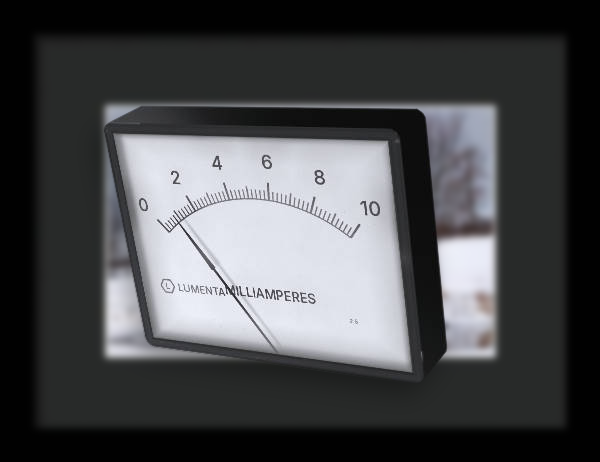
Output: 1 mA
